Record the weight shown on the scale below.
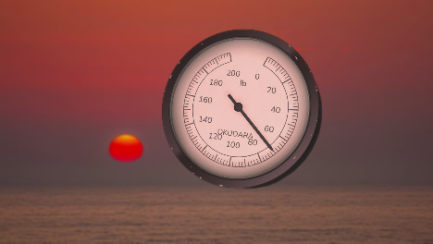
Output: 70 lb
